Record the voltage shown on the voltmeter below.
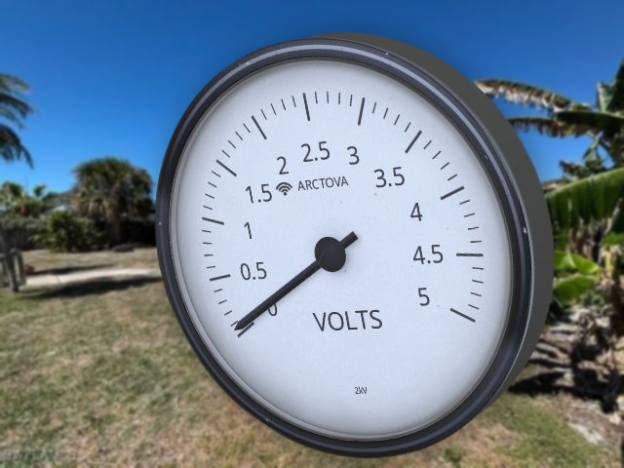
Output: 0.05 V
